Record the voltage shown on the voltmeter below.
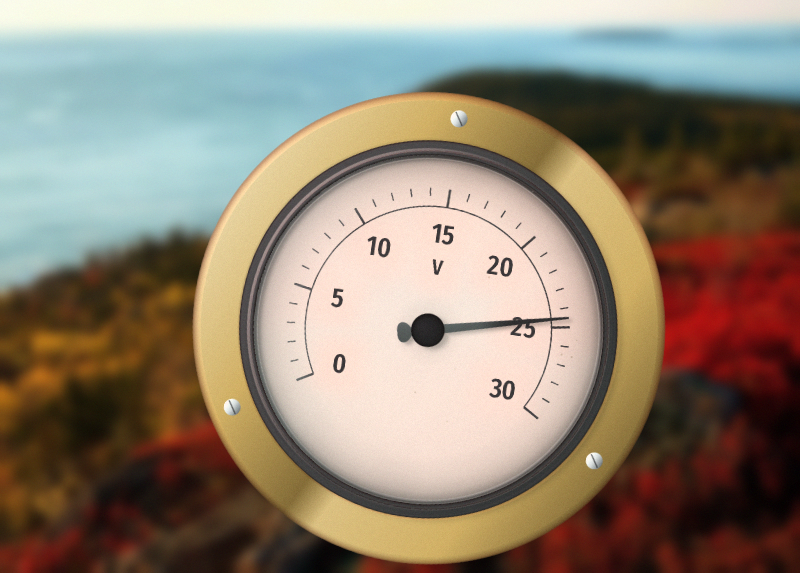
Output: 24.5 V
